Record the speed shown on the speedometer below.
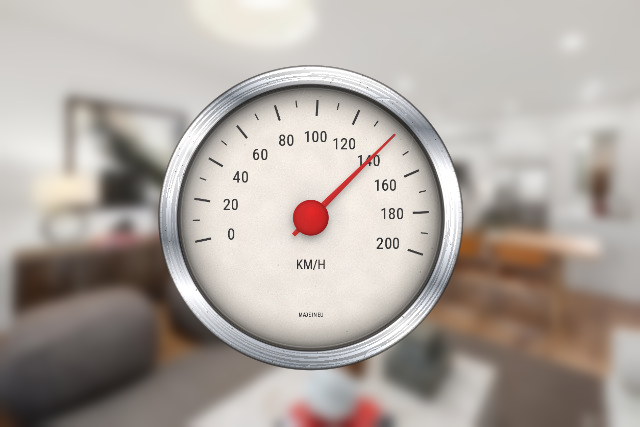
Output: 140 km/h
